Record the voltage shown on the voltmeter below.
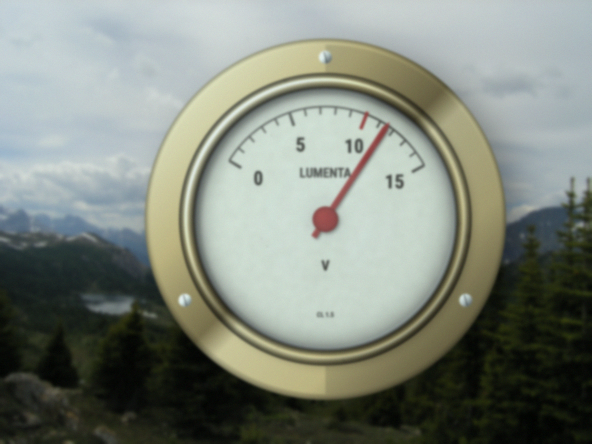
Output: 11.5 V
